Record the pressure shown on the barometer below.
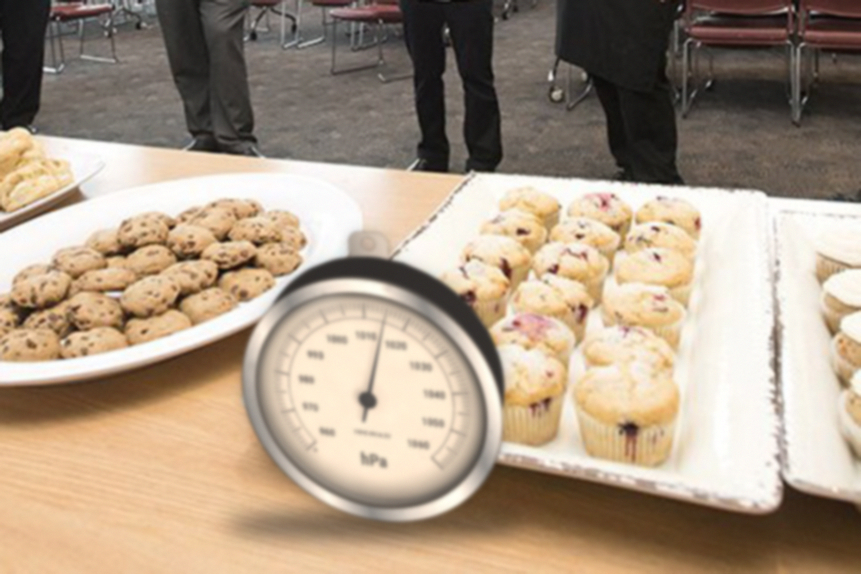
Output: 1015 hPa
